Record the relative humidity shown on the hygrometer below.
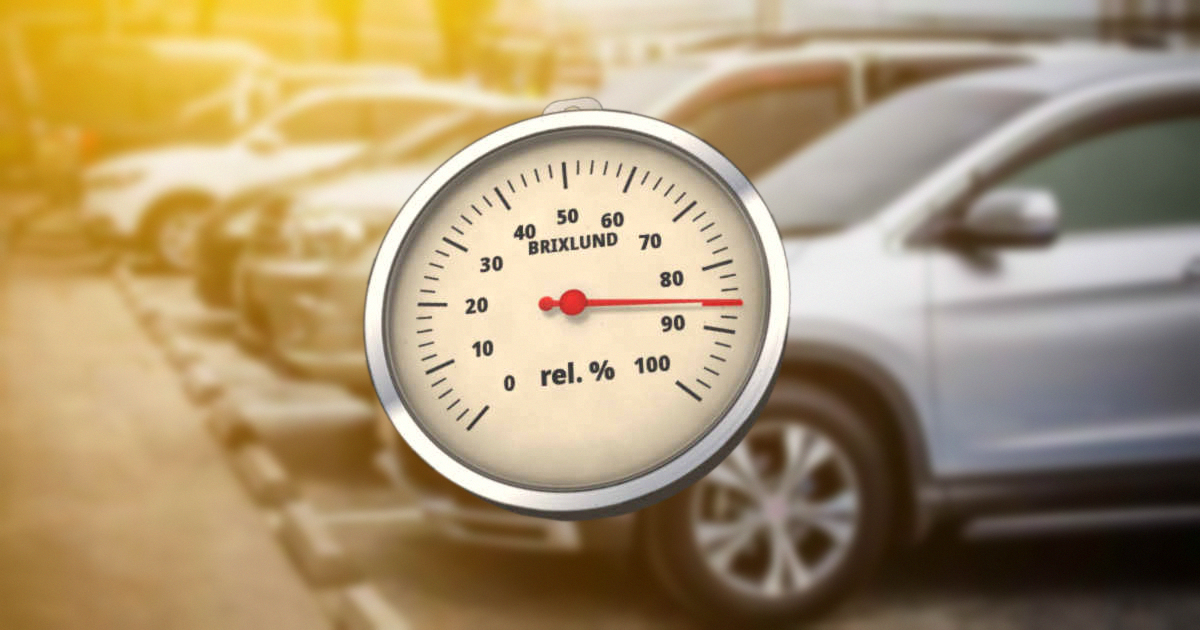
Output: 86 %
